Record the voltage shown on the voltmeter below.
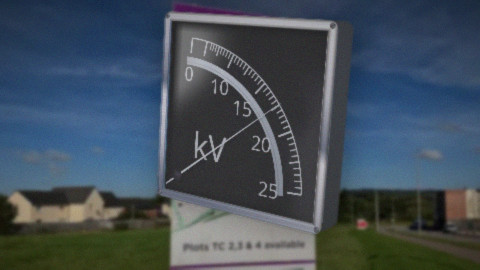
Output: 17.5 kV
